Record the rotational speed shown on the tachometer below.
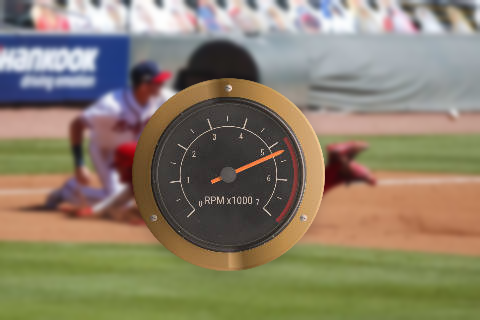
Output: 5250 rpm
